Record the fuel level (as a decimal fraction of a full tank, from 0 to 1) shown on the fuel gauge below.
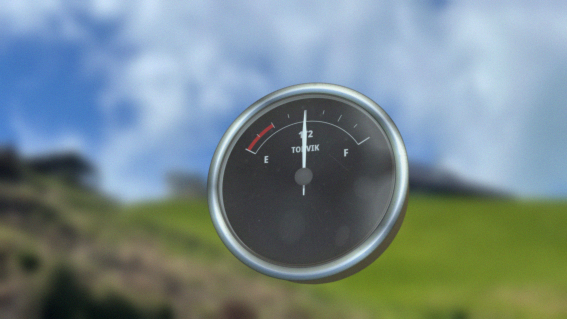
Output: 0.5
